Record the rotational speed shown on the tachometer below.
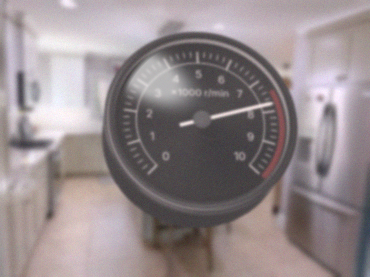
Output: 7800 rpm
